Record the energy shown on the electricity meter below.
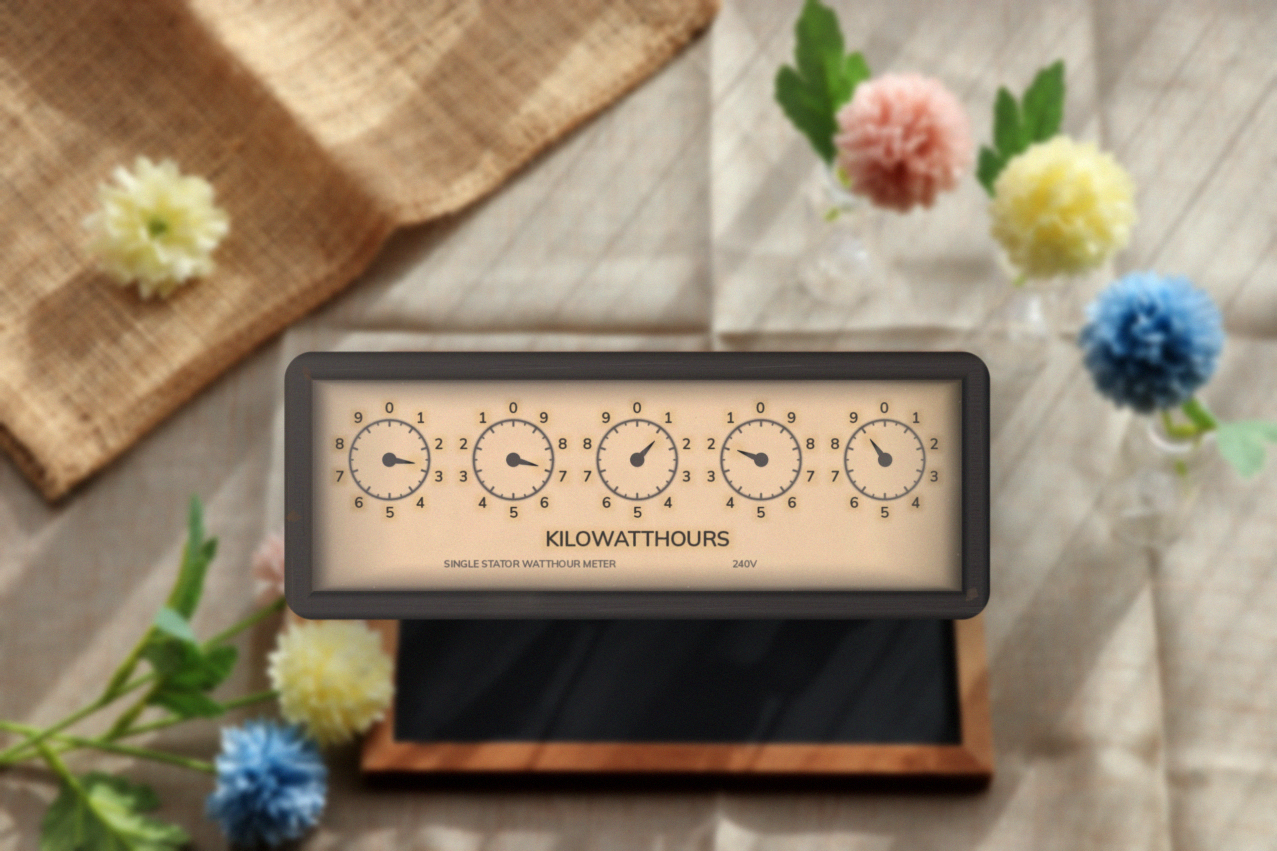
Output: 27119 kWh
